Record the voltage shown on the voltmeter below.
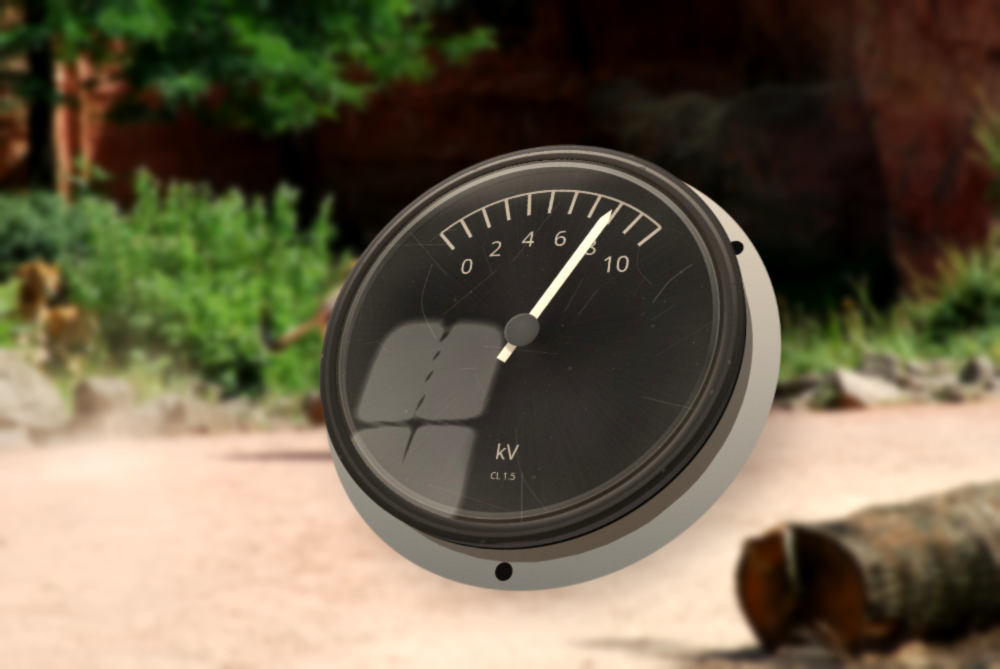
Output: 8 kV
